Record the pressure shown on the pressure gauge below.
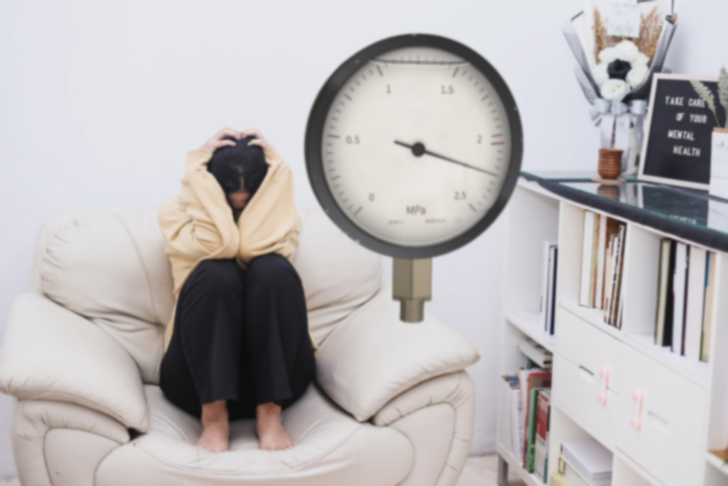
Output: 2.25 MPa
